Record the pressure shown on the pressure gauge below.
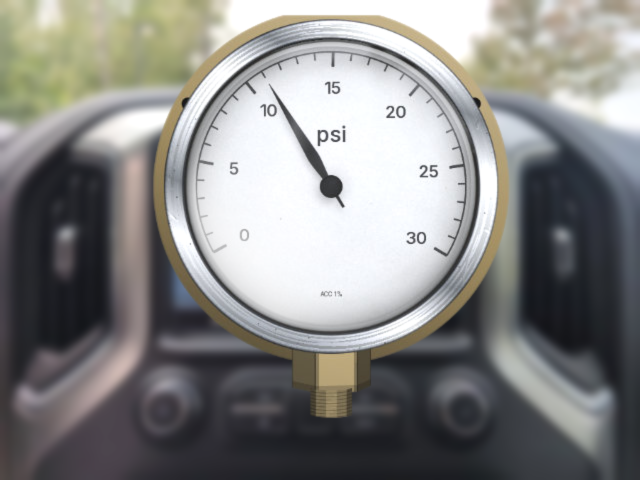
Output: 11 psi
